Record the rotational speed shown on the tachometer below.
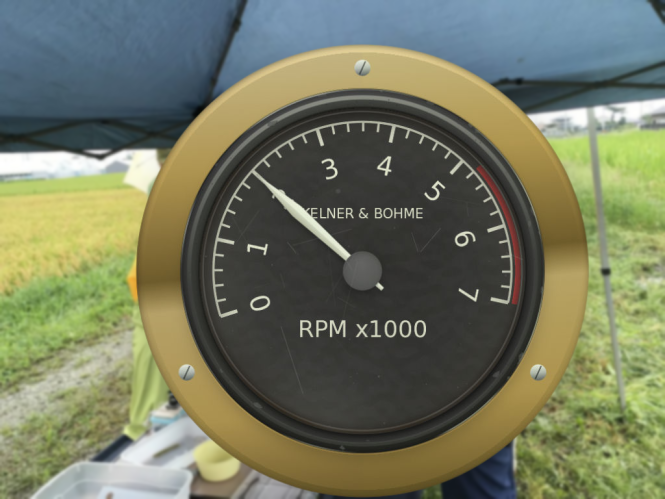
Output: 2000 rpm
